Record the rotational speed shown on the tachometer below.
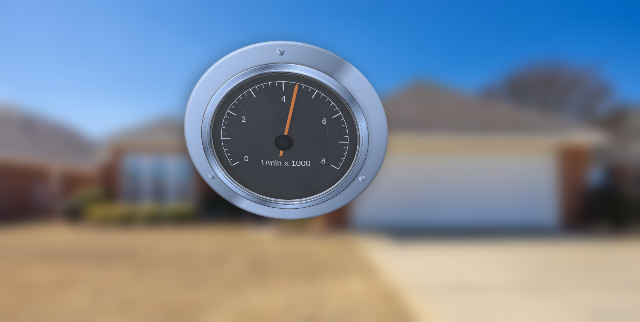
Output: 4400 rpm
